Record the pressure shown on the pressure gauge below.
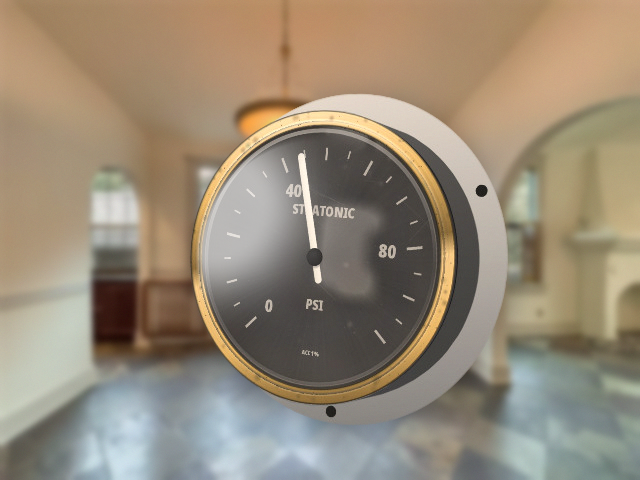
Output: 45 psi
